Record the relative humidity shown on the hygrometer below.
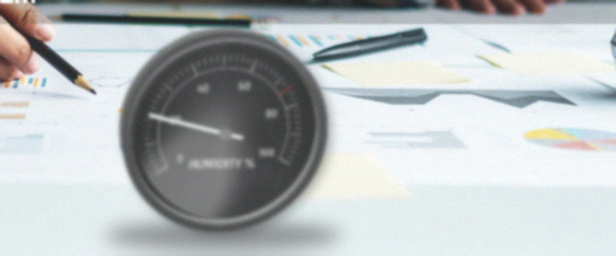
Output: 20 %
